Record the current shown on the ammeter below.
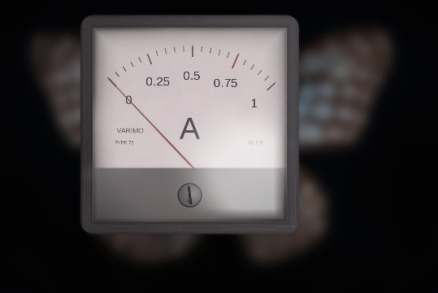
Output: 0 A
